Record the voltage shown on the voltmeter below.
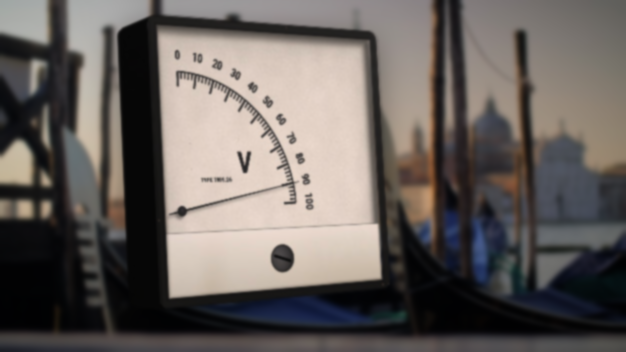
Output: 90 V
